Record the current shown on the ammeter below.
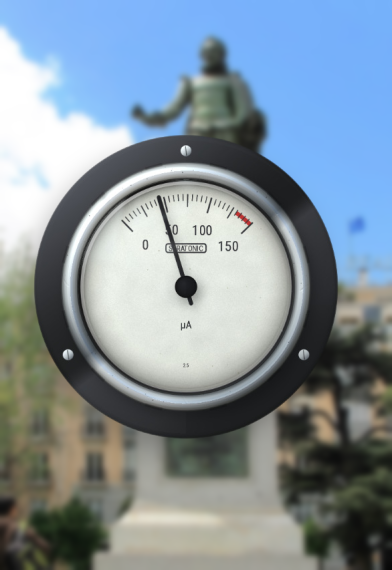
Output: 45 µA
